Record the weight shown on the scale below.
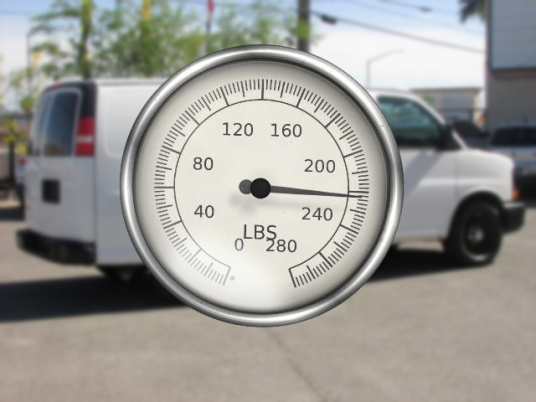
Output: 222 lb
